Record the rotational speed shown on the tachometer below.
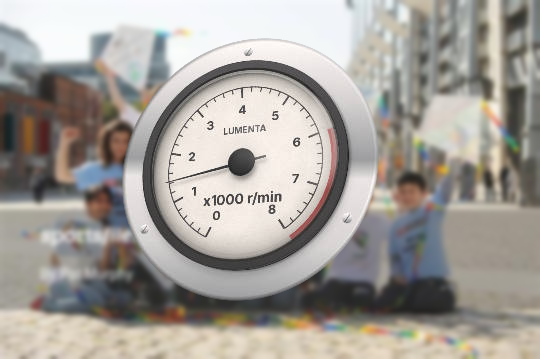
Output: 1400 rpm
